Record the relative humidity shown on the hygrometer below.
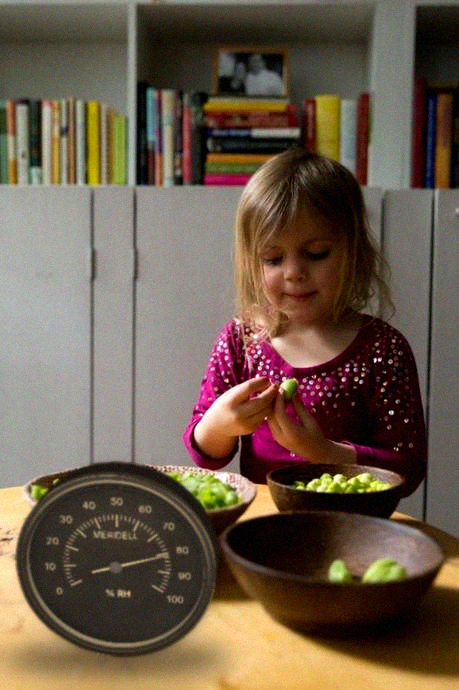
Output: 80 %
